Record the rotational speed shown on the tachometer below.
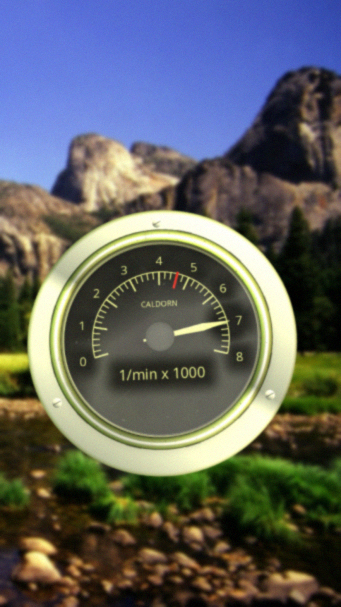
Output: 7000 rpm
